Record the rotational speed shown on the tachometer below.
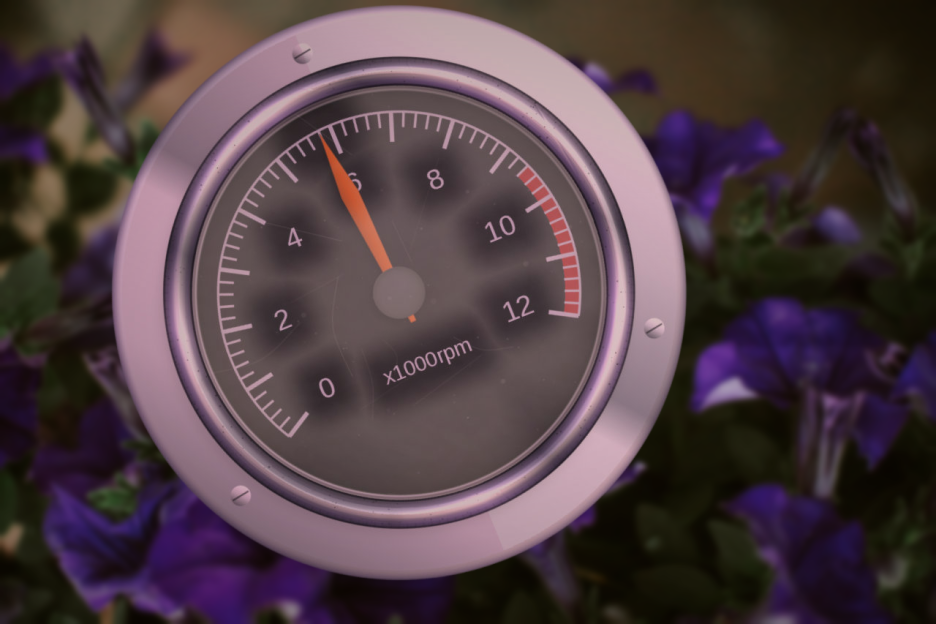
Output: 5800 rpm
